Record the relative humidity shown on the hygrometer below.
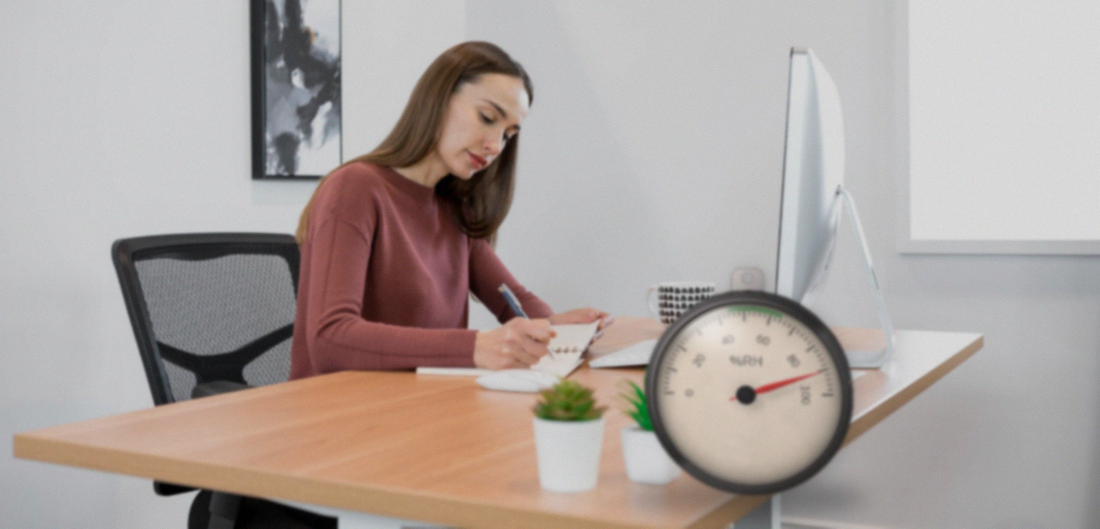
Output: 90 %
